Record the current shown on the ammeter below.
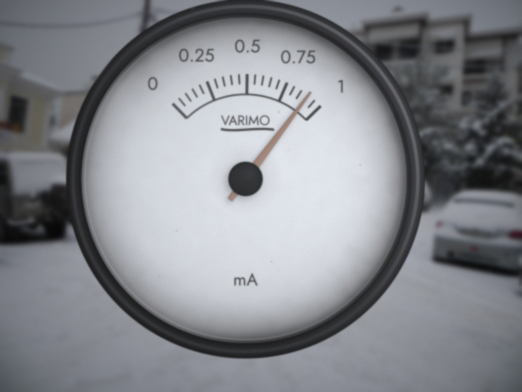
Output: 0.9 mA
